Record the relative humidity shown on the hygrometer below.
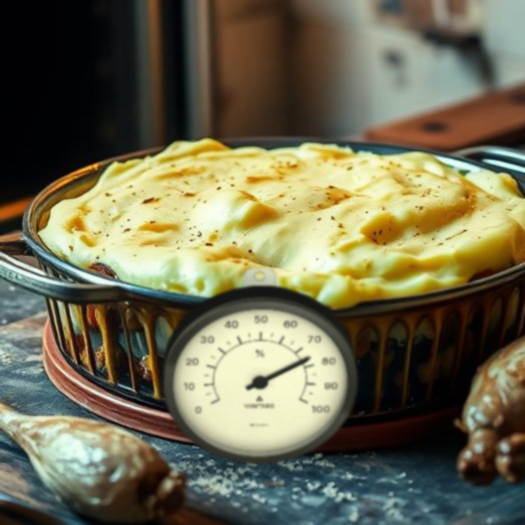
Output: 75 %
